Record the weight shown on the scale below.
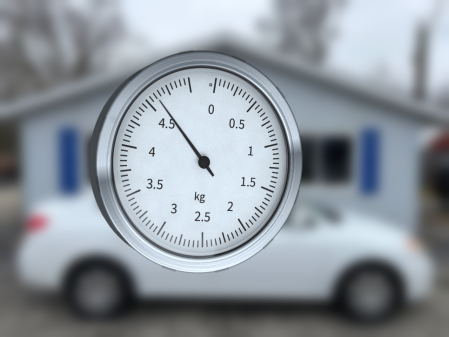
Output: 4.6 kg
